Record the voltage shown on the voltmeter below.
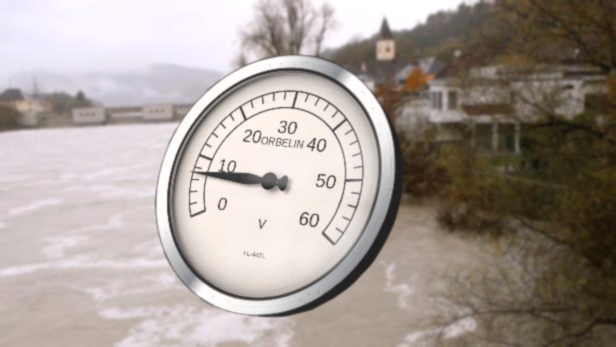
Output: 7 V
